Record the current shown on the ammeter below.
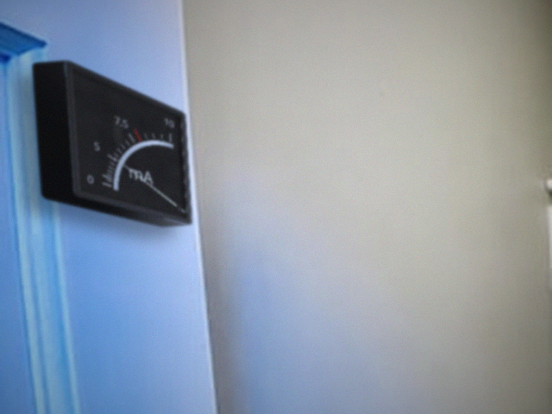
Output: 5 mA
